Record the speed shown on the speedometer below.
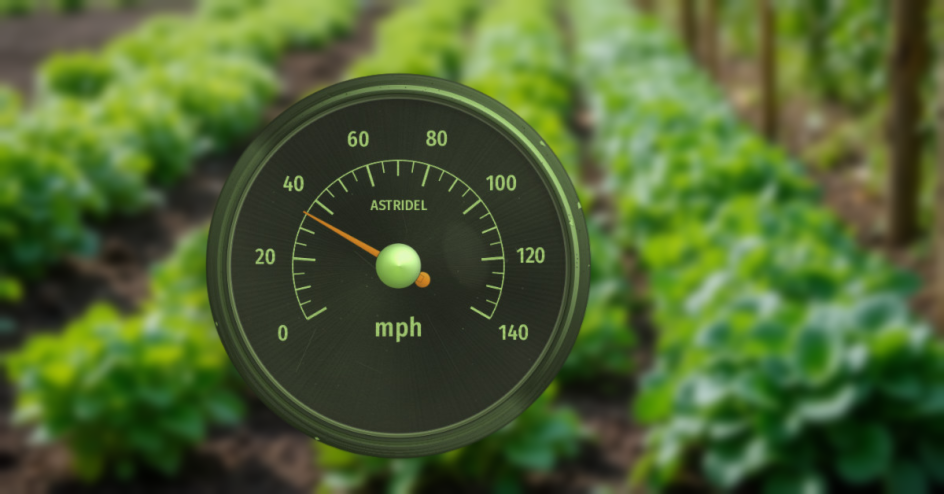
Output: 35 mph
